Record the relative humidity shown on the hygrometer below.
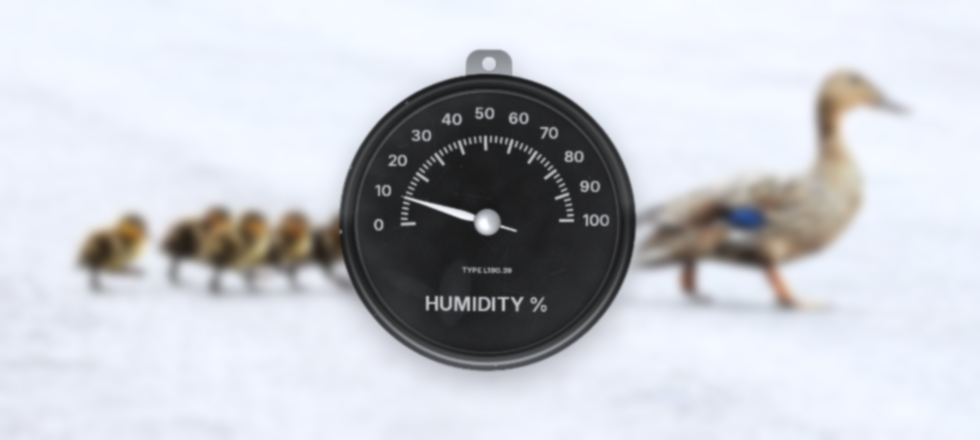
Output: 10 %
